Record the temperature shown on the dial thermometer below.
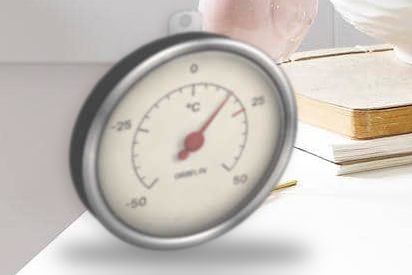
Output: 15 °C
